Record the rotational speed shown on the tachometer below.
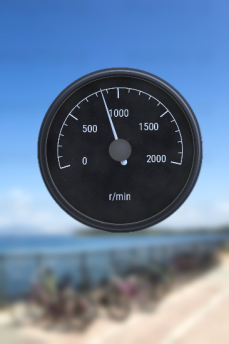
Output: 850 rpm
